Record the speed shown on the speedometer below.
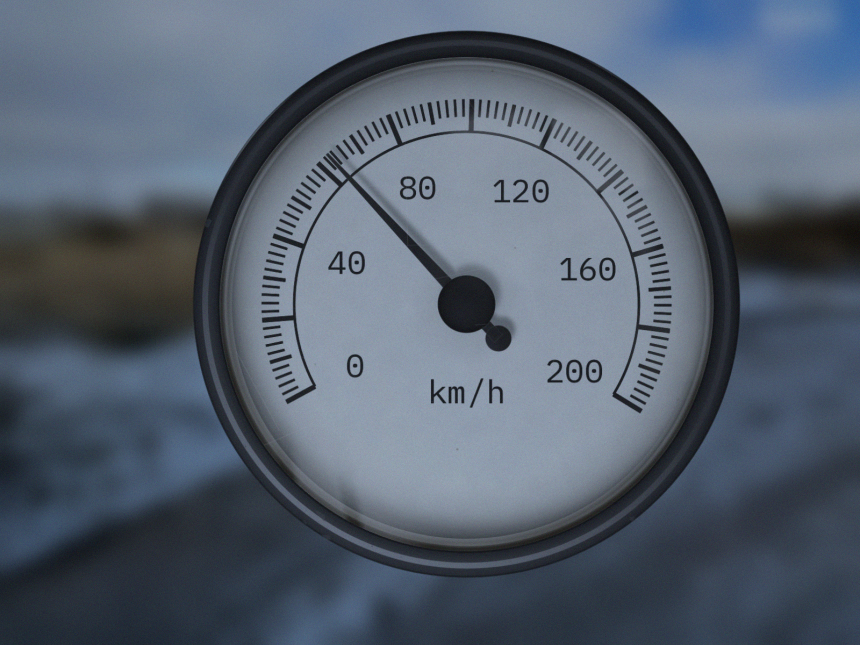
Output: 63 km/h
